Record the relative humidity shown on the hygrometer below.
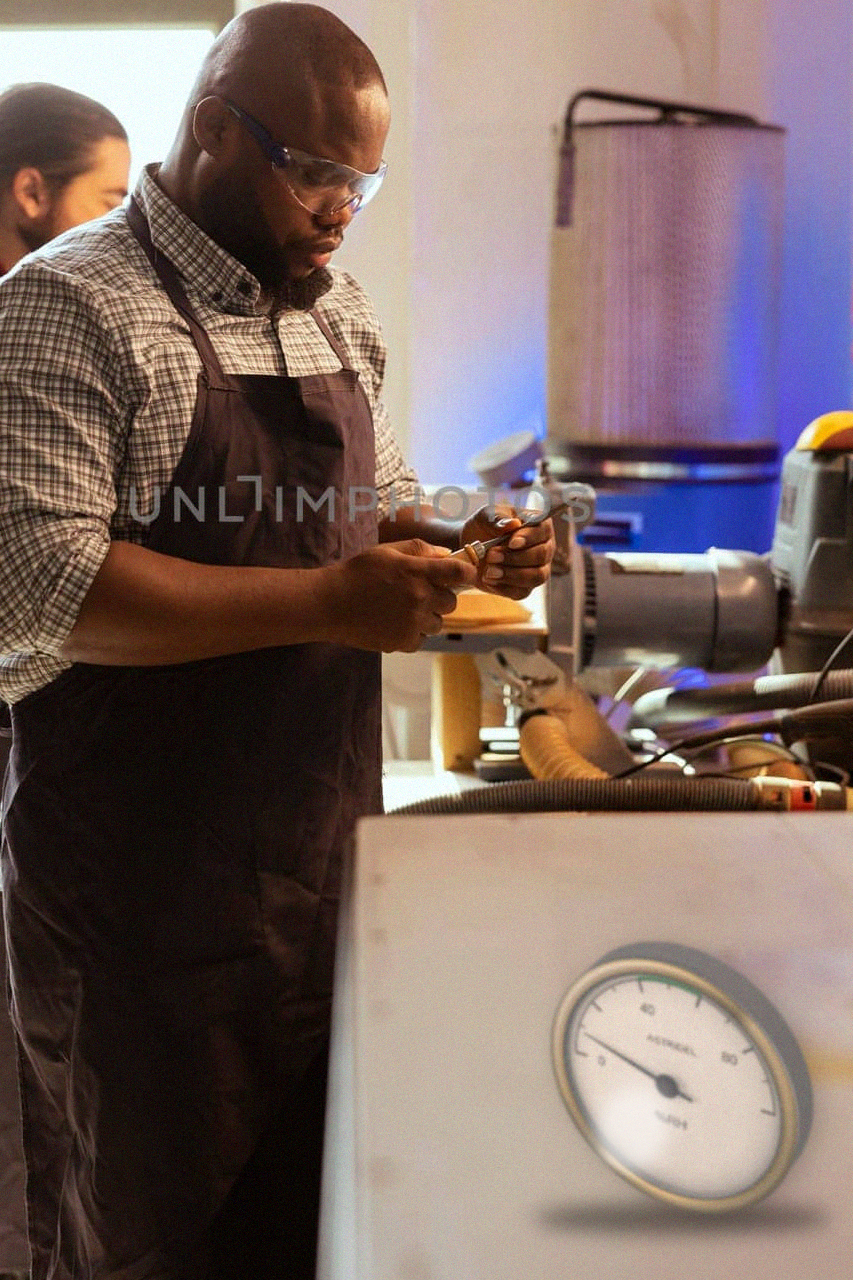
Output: 10 %
